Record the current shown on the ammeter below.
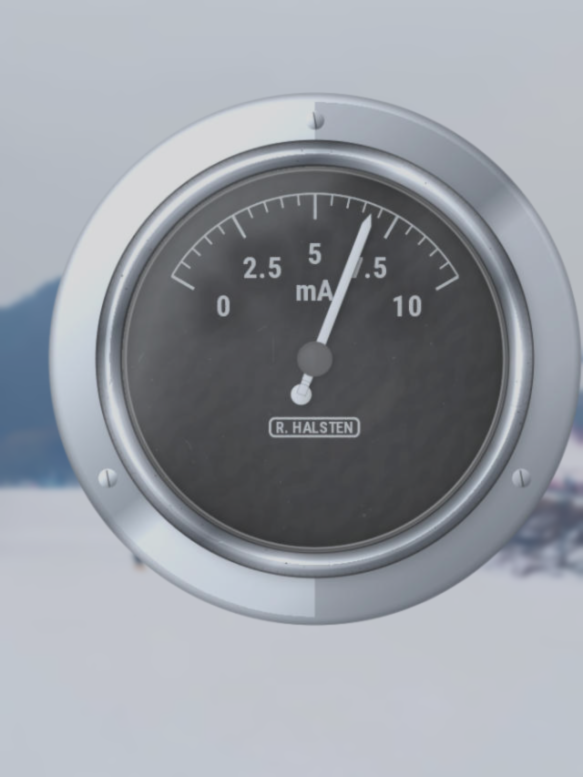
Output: 6.75 mA
